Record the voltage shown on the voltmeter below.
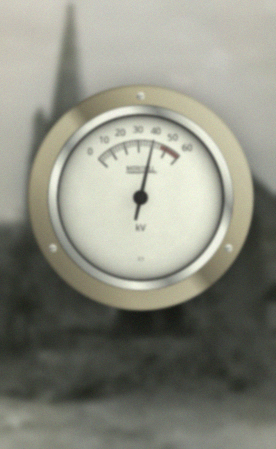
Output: 40 kV
